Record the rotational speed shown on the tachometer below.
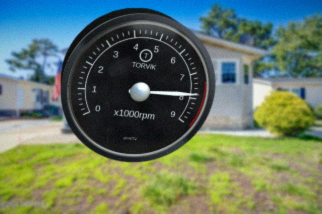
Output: 7800 rpm
